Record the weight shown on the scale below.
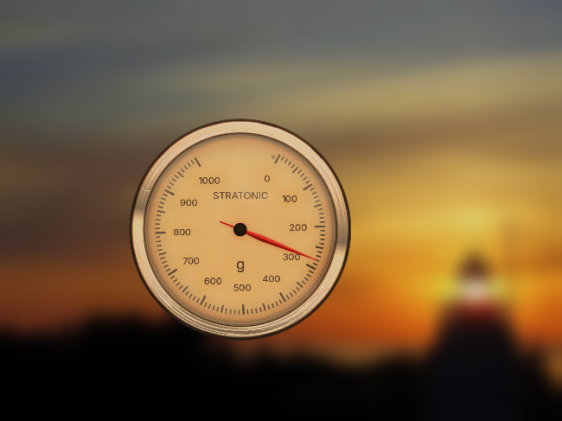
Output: 280 g
